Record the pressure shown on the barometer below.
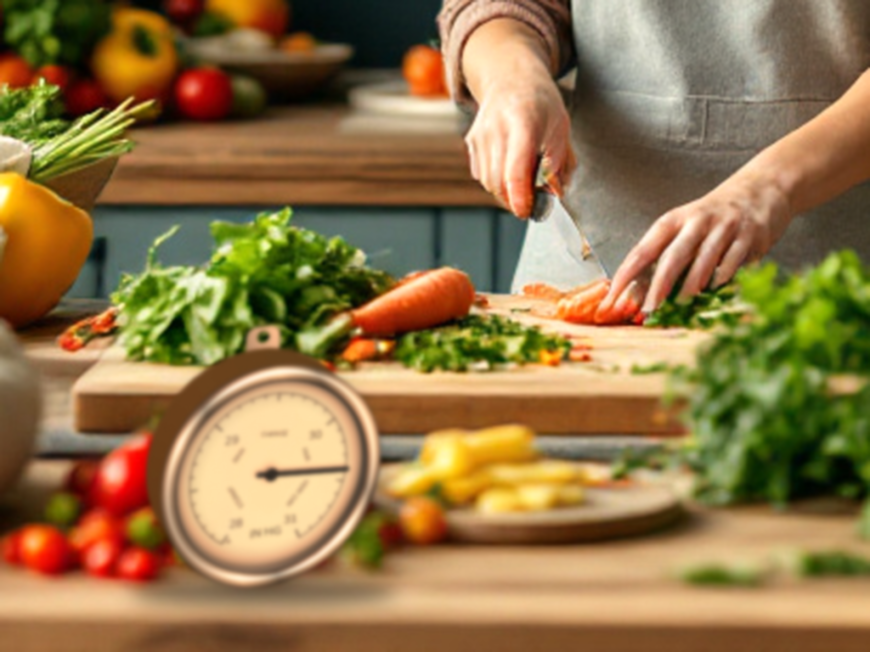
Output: 30.4 inHg
